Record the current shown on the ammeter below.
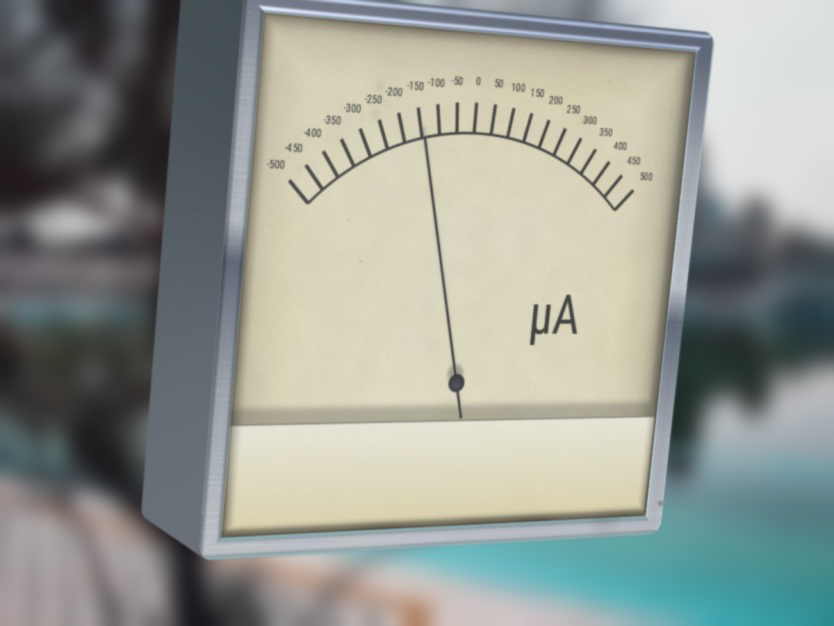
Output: -150 µA
